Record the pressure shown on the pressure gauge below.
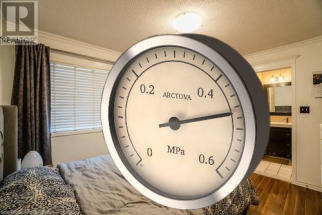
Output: 0.47 MPa
